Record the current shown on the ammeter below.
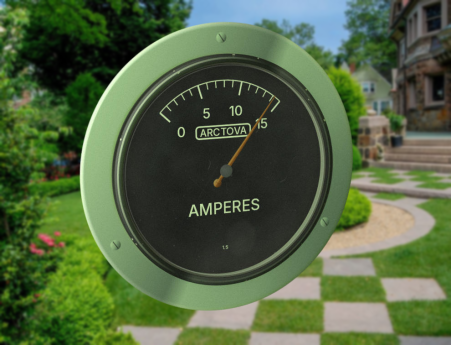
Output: 14 A
